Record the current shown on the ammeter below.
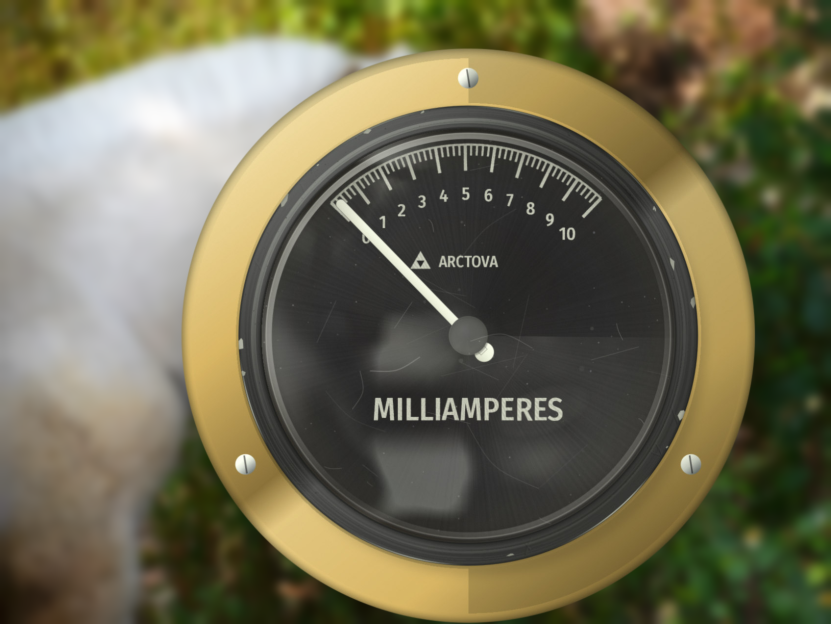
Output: 0.2 mA
